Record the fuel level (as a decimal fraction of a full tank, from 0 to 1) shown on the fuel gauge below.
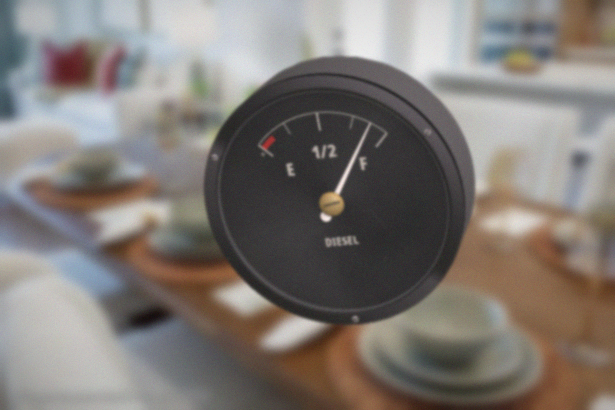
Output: 0.875
